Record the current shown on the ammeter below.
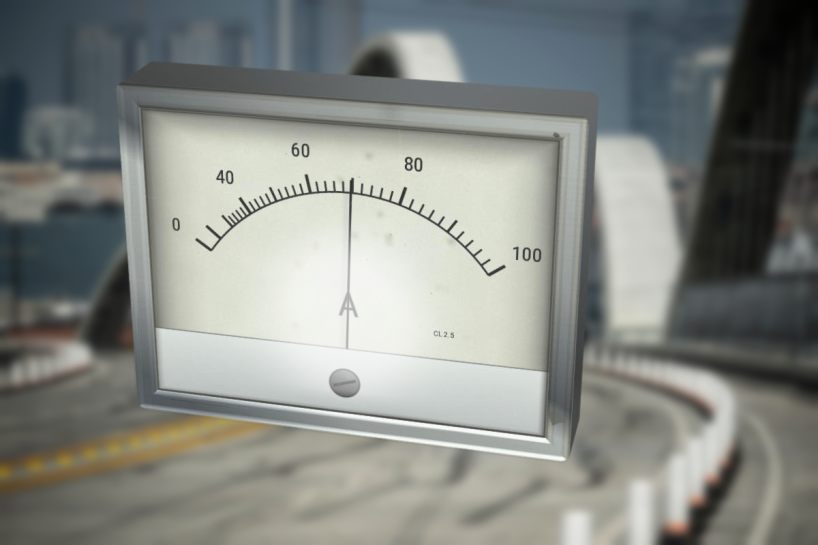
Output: 70 A
